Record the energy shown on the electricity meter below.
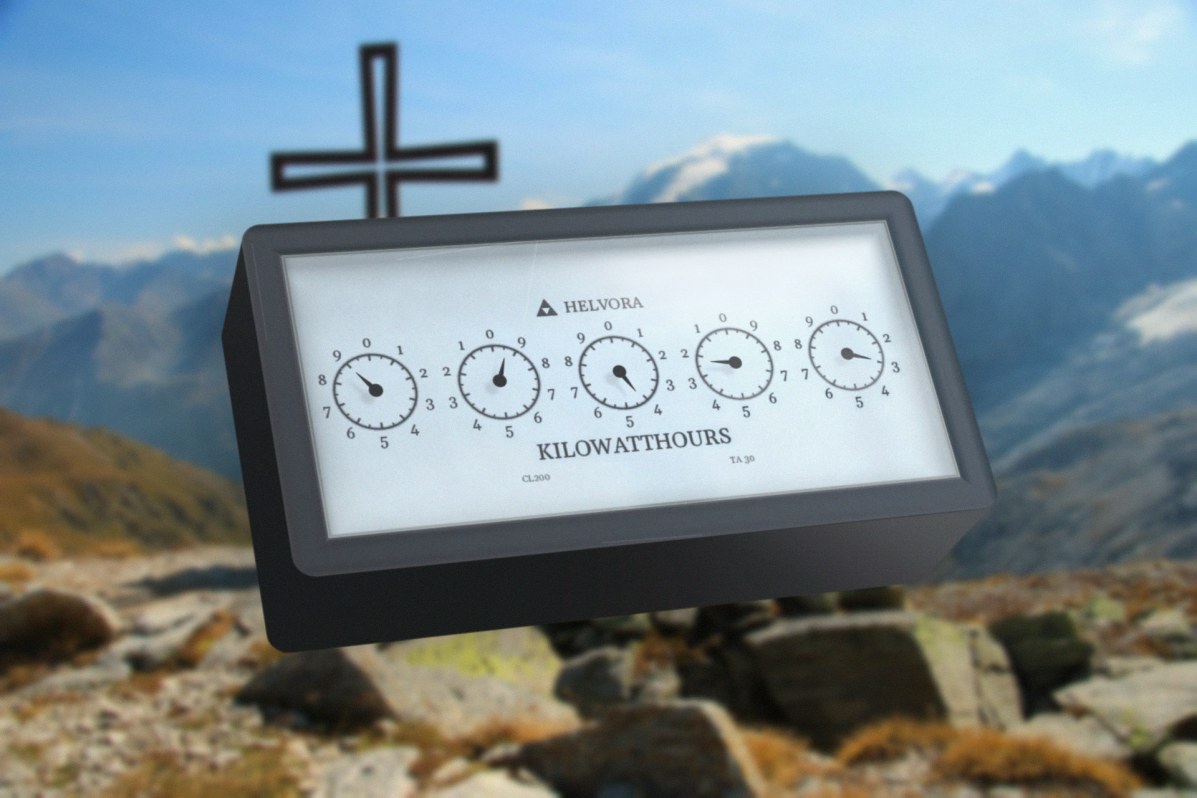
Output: 89423 kWh
